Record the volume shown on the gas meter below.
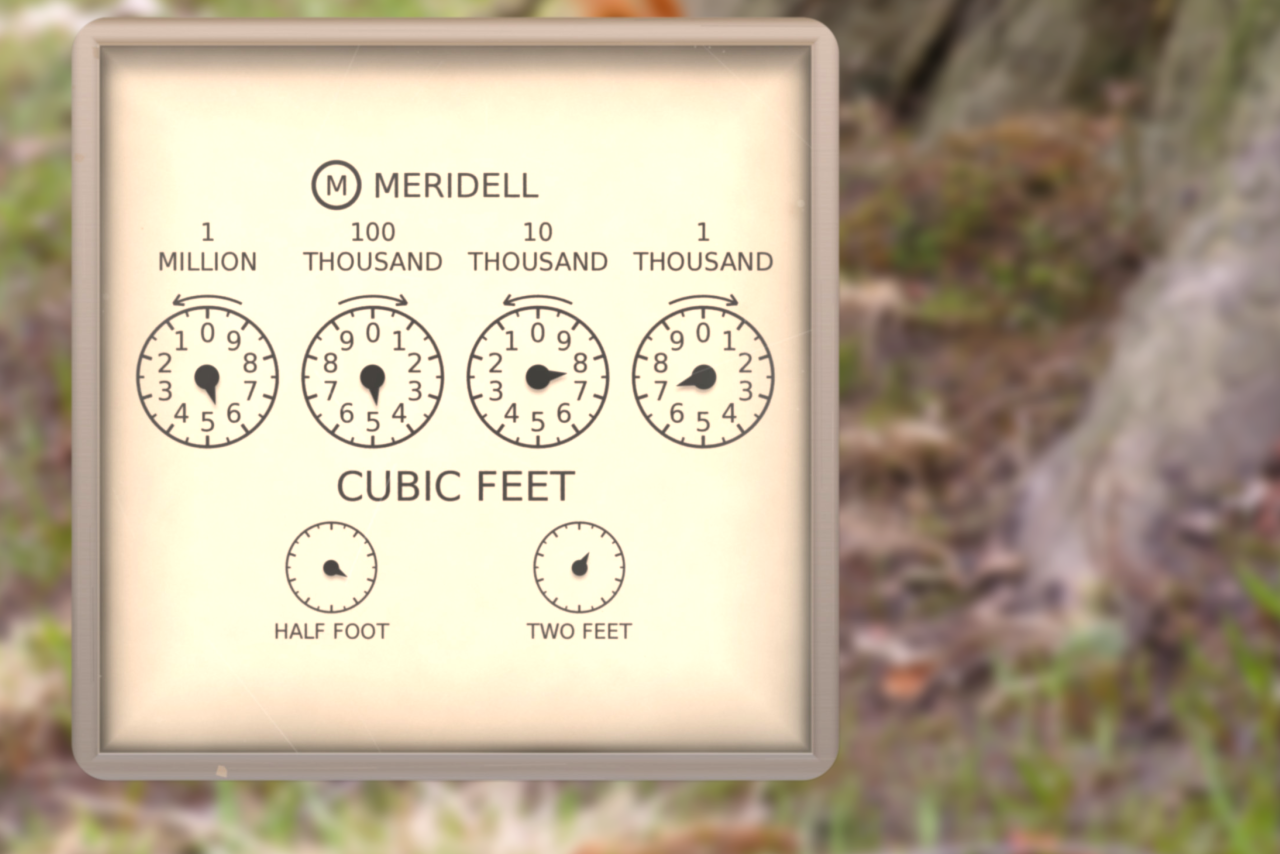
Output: 547700 ft³
